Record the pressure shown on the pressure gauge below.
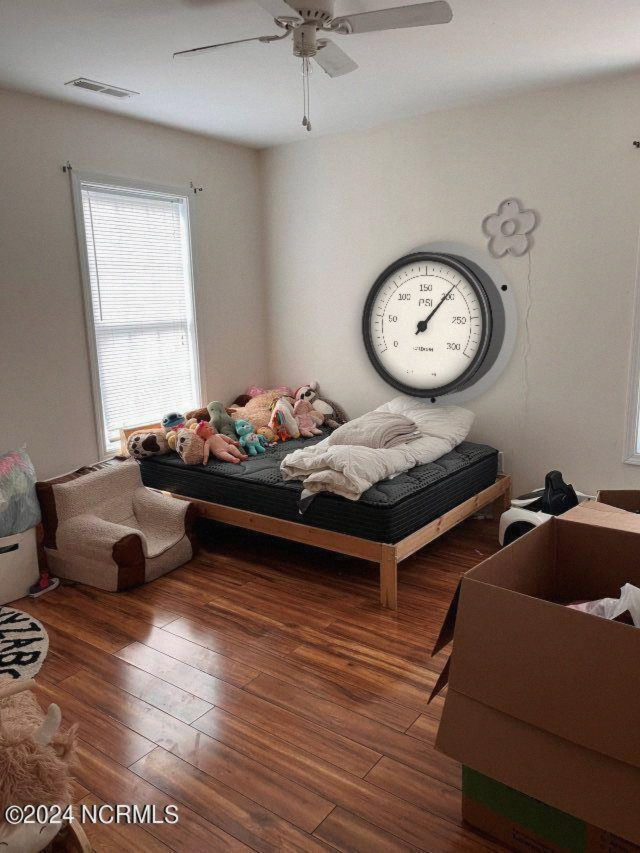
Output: 200 psi
